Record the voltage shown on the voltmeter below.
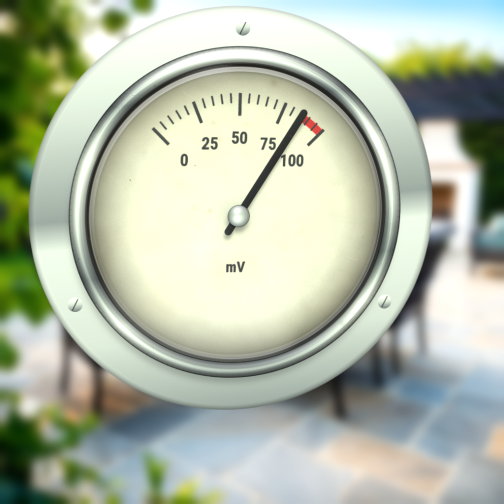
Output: 85 mV
